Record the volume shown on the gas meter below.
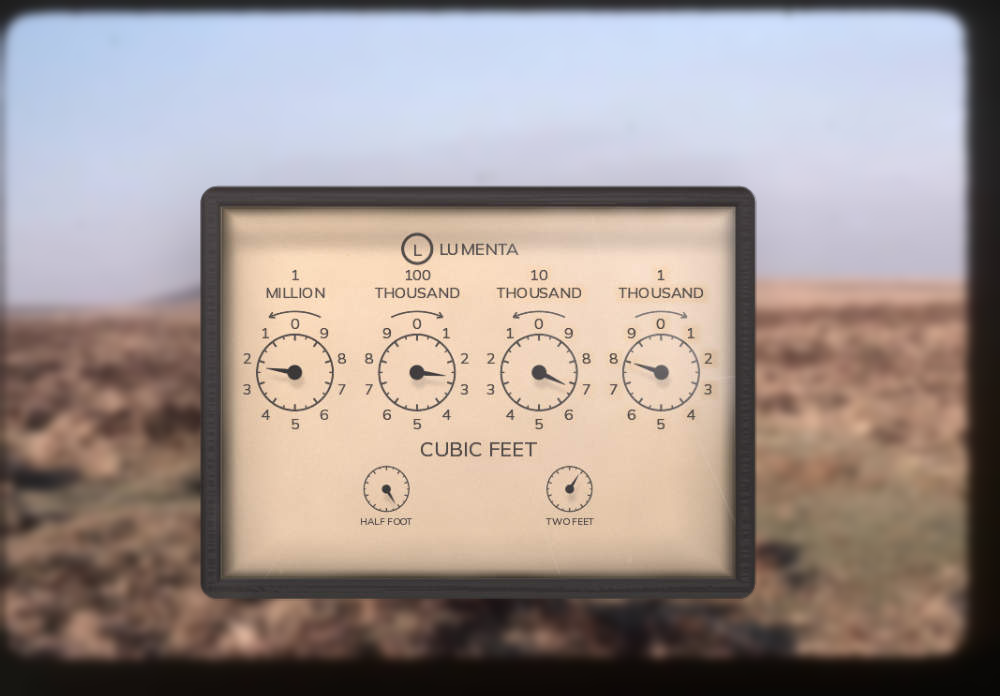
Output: 226800 ft³
